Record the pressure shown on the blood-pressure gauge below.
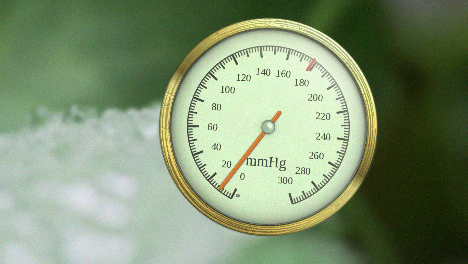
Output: 10 mmHg
